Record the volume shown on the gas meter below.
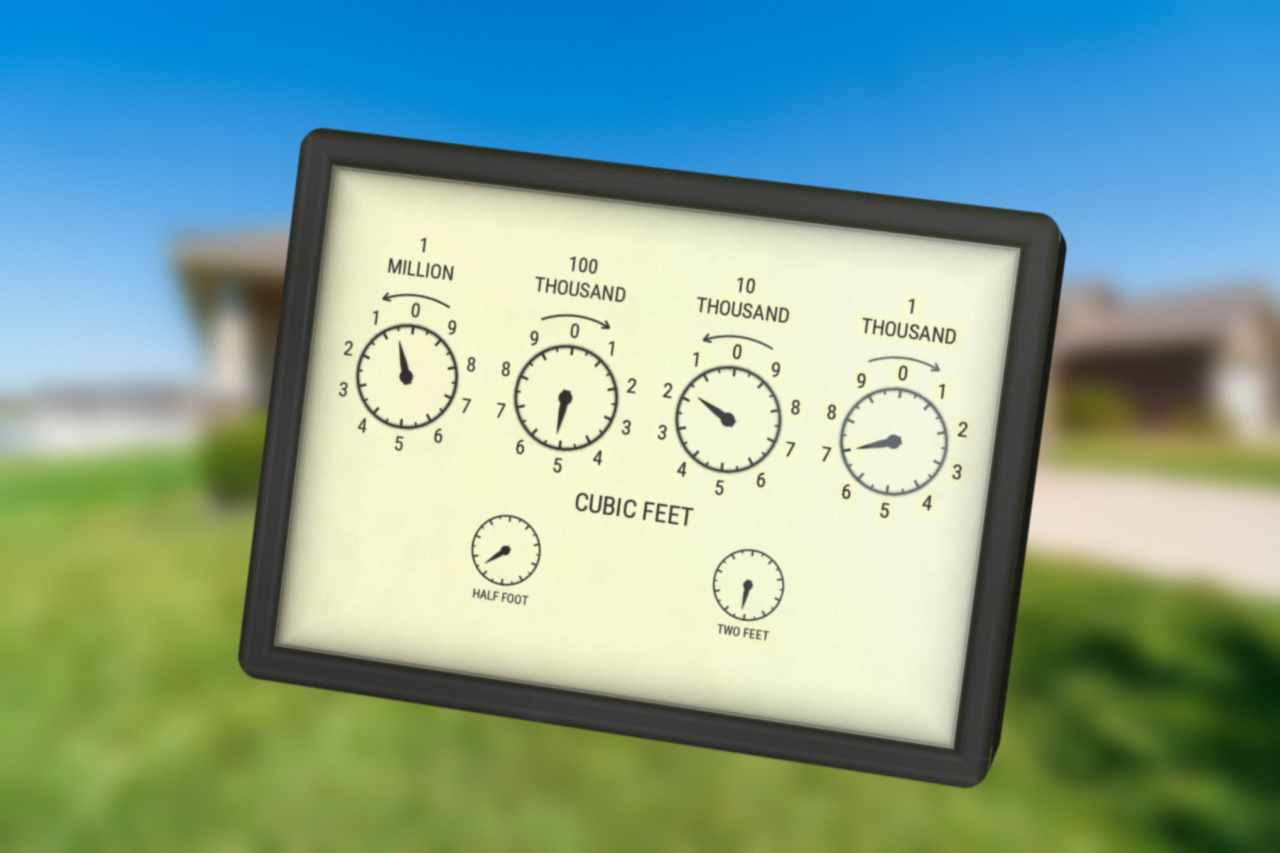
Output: 51700 ft³
